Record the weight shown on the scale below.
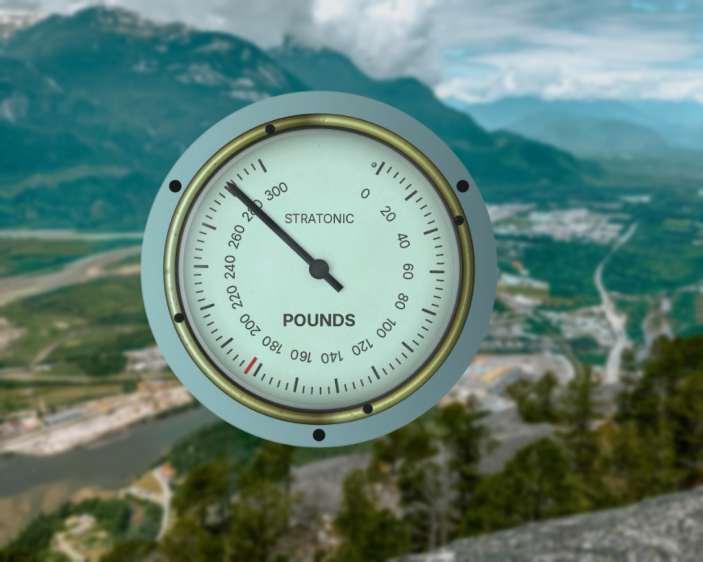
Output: 282 lb
